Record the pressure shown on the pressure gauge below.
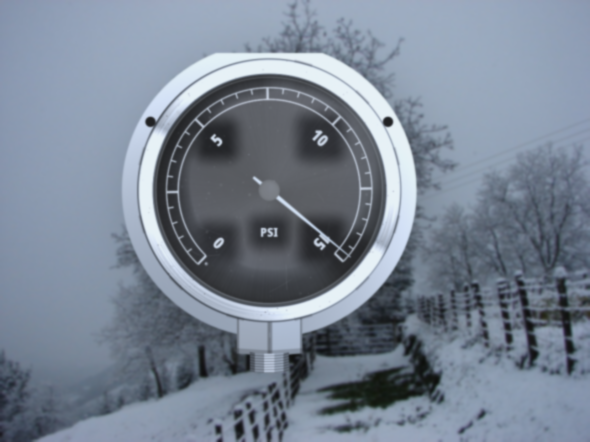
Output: 14.75 psi
